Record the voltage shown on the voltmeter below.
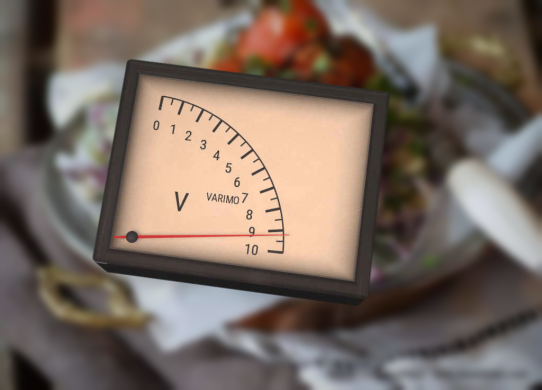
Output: 9.25 V
